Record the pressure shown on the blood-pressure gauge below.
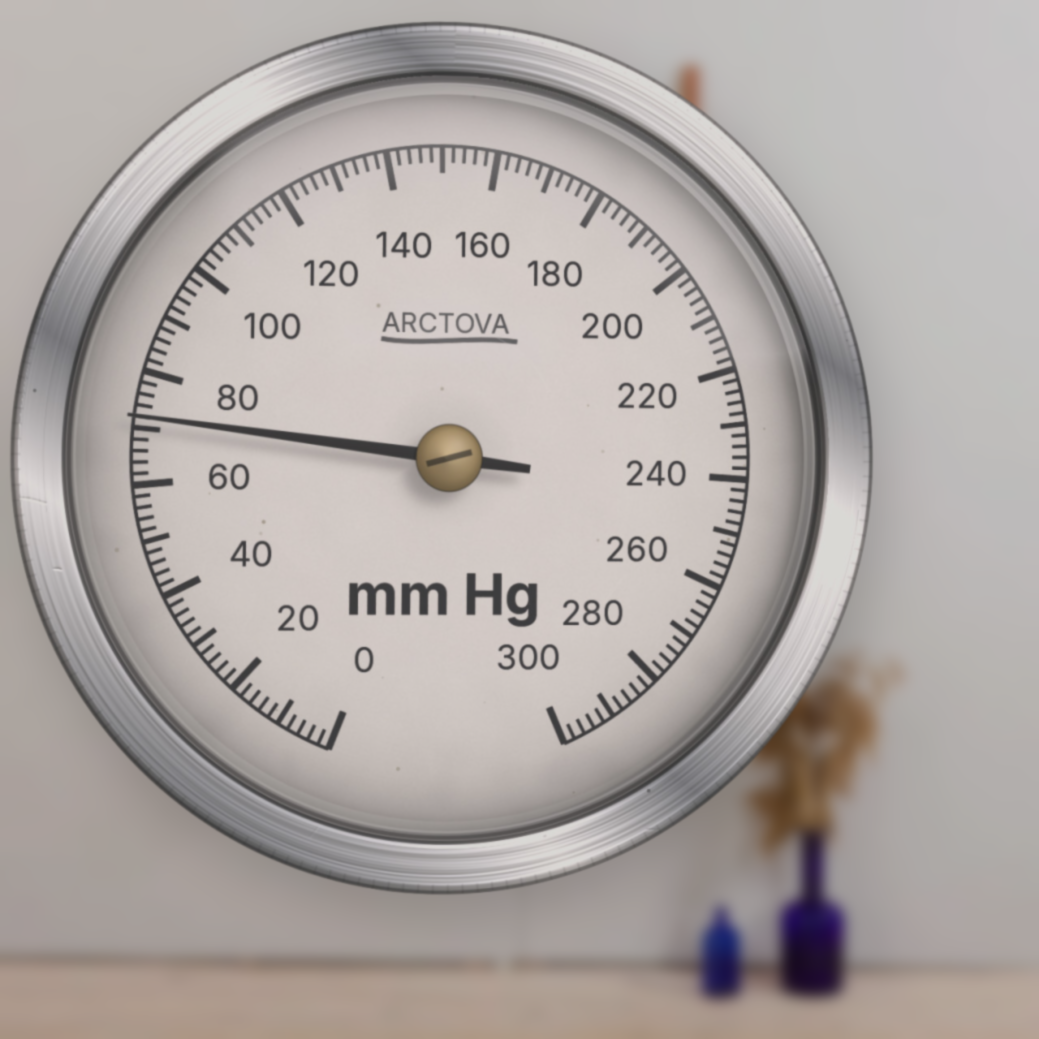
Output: 72 mmHg
